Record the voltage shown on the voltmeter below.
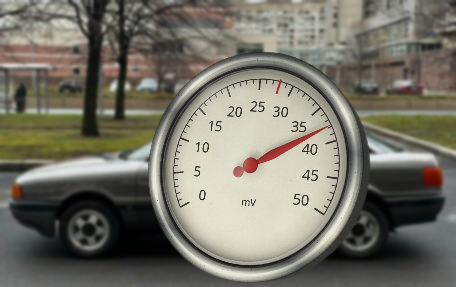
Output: 38 mV
